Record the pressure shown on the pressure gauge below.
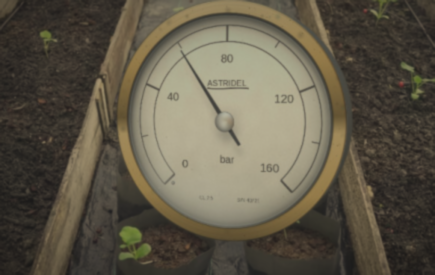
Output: 60 bar
